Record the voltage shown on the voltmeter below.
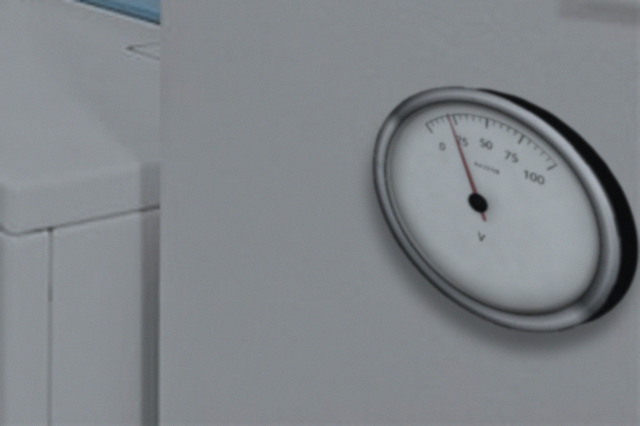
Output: 25 V
